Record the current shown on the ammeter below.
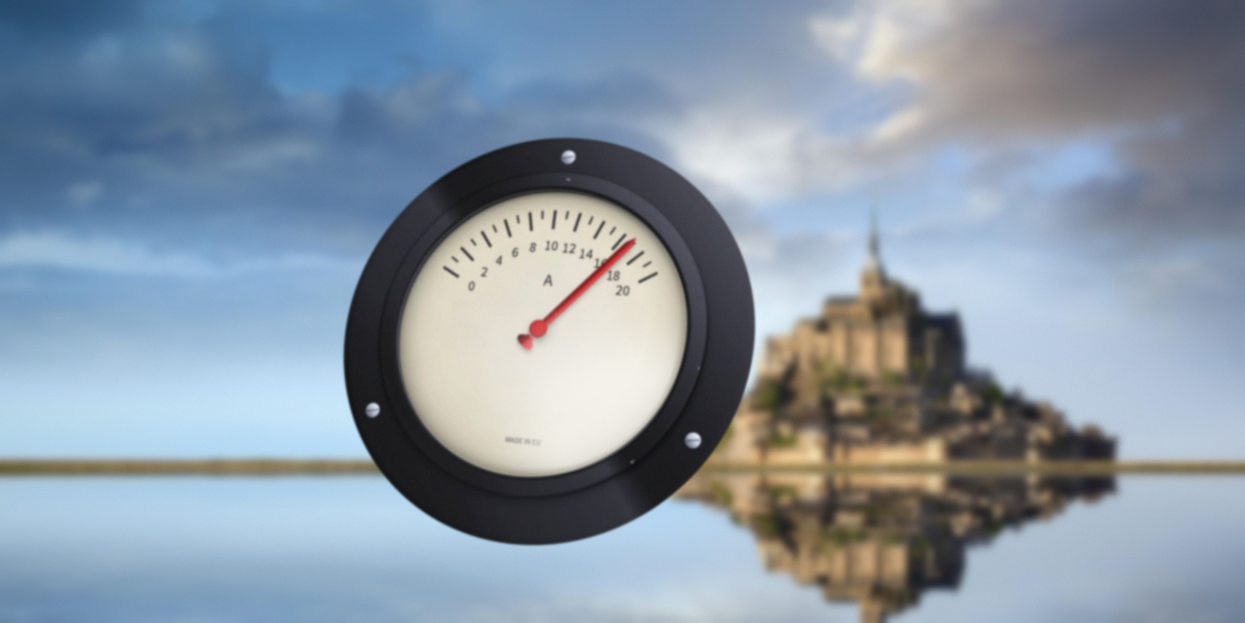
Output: 17 A
